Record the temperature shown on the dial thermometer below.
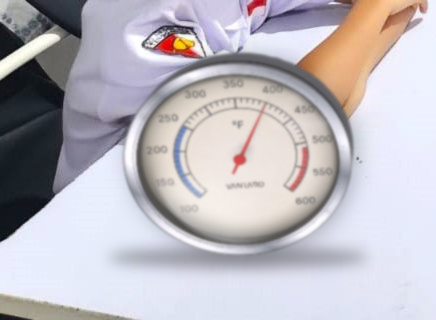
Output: 400 °F
